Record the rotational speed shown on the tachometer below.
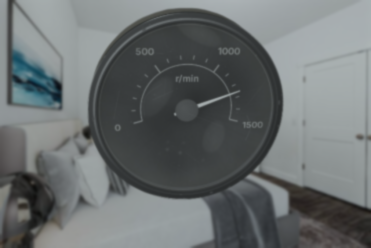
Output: 1250 rpm
